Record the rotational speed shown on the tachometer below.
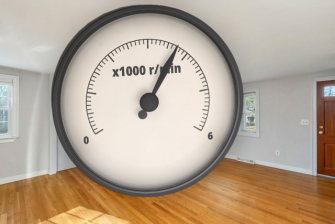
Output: 3700 rpm
